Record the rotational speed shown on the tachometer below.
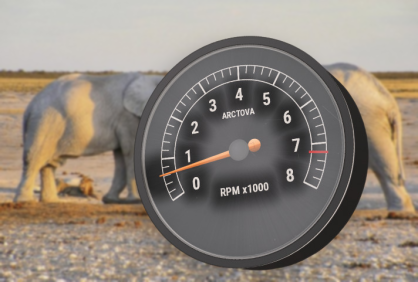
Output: 600 rpm
